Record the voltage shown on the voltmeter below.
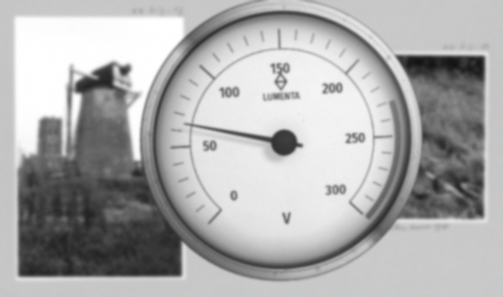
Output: 65 V
